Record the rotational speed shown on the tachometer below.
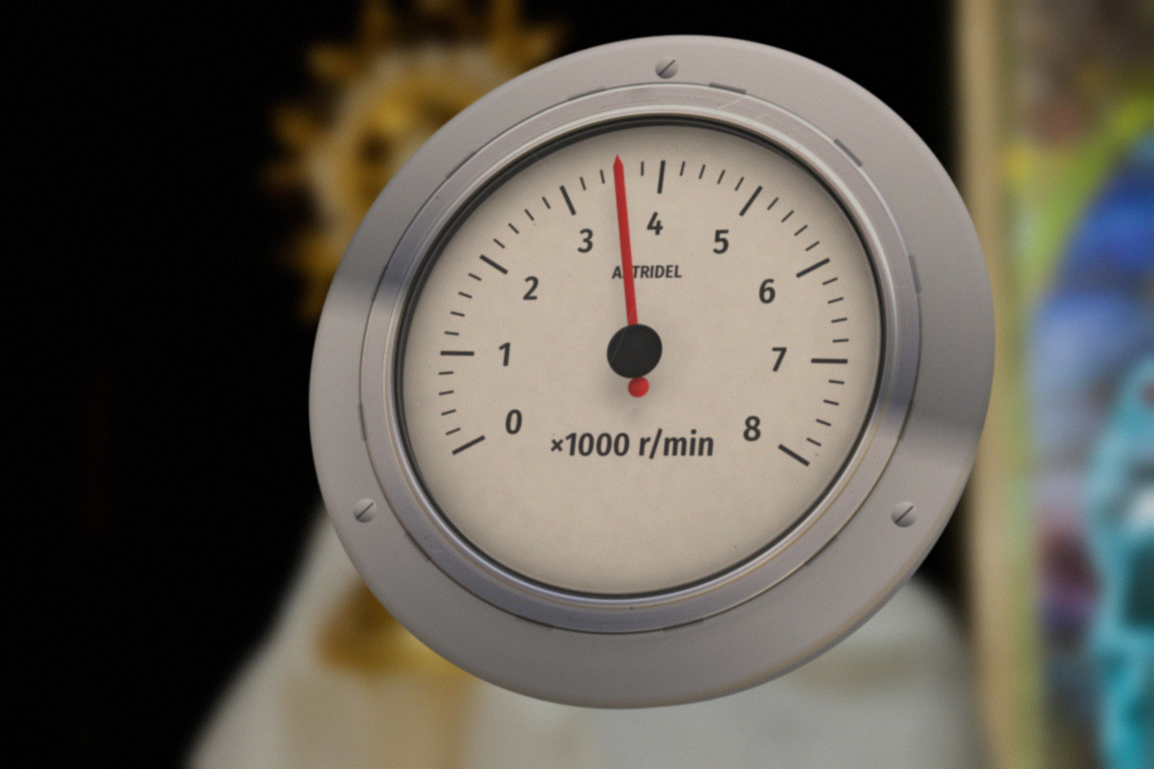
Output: 3600 rpm
